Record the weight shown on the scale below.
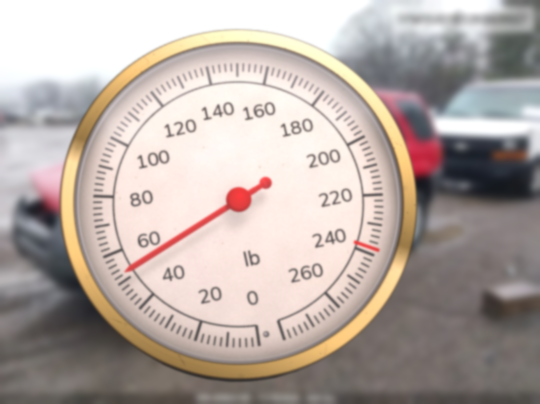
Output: 52 lb
